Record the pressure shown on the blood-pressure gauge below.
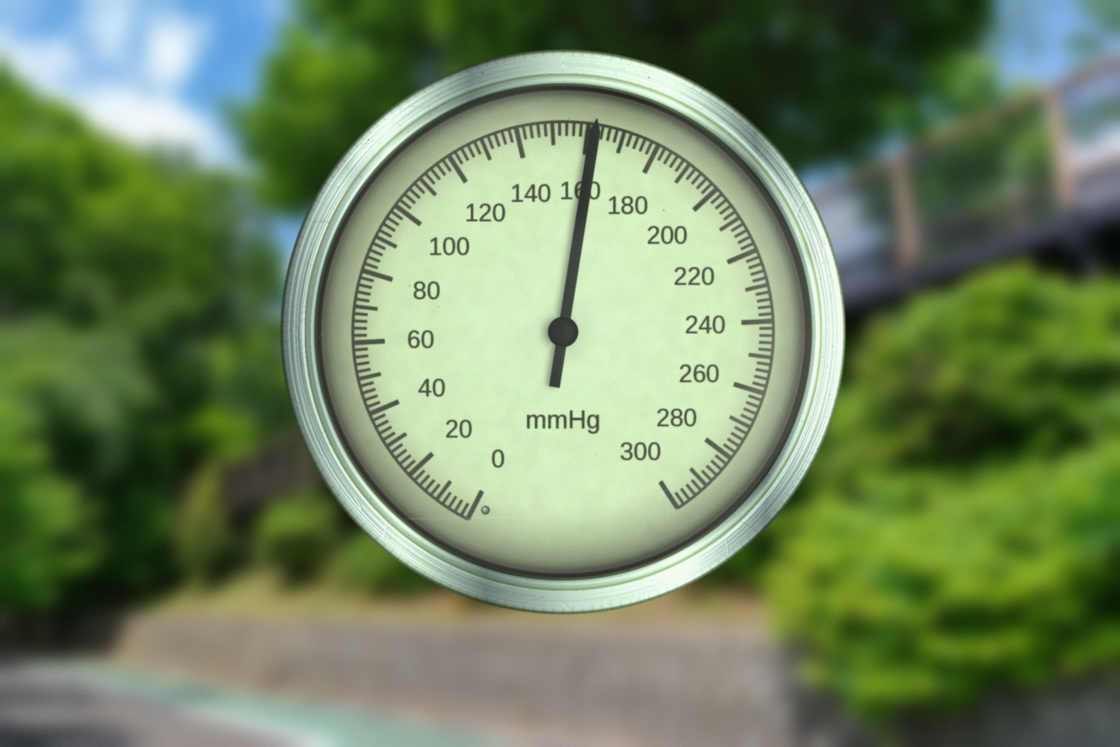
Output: 162 mmHg
